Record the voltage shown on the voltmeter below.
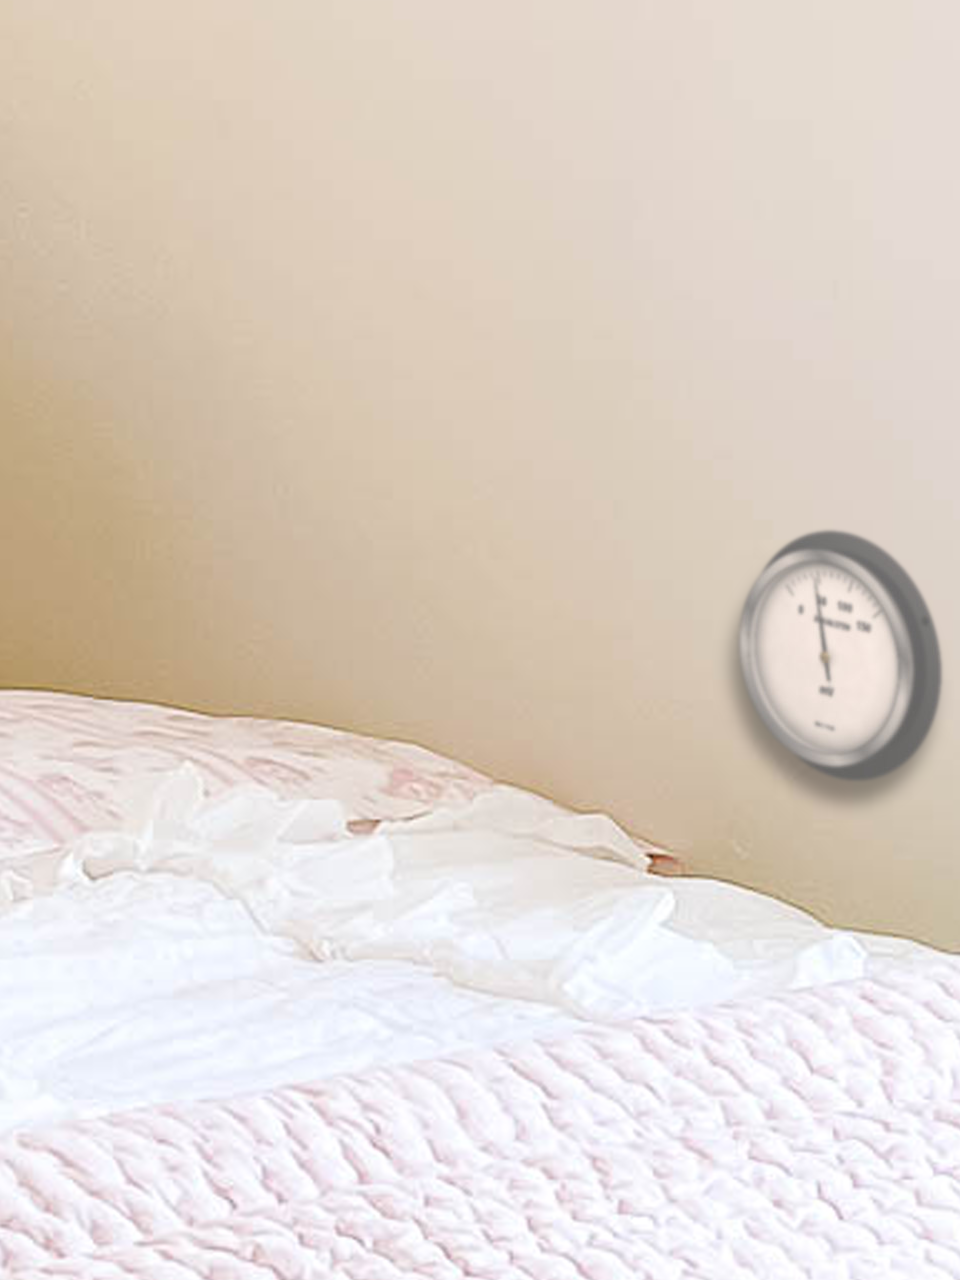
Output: 50 mV
